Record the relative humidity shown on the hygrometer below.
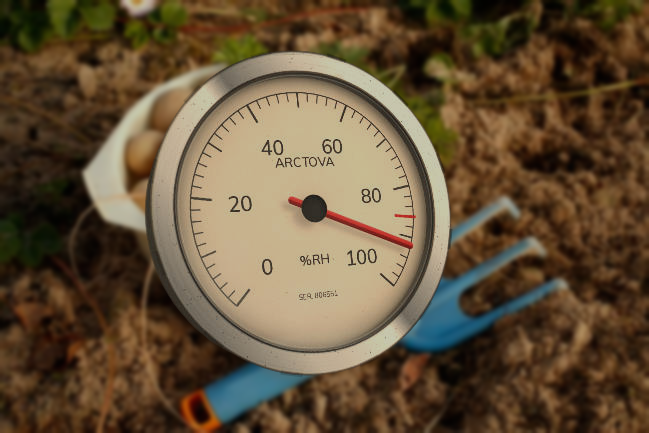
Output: 92 %
